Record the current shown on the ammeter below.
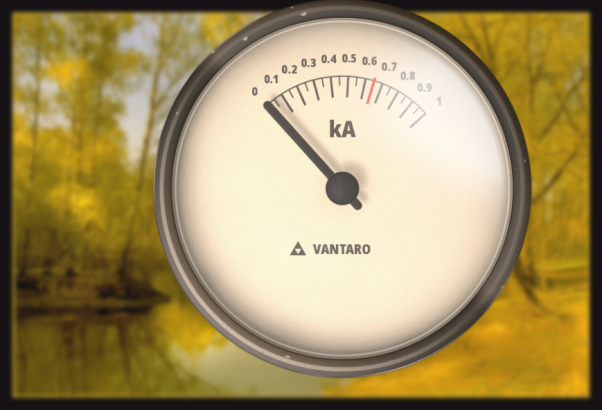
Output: 0 kA
